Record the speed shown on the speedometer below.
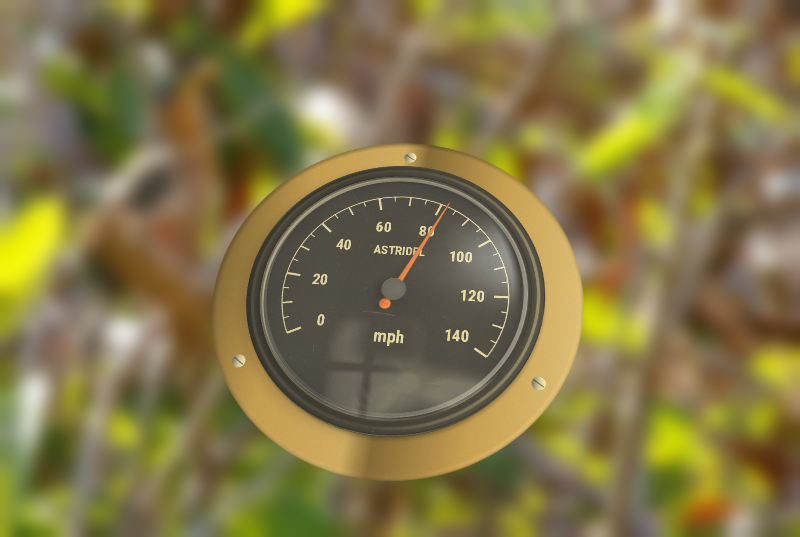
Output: 82.5 mph
